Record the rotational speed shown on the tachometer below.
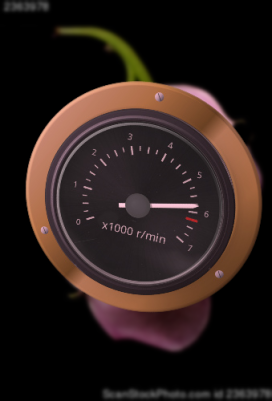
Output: 5750 rpm
